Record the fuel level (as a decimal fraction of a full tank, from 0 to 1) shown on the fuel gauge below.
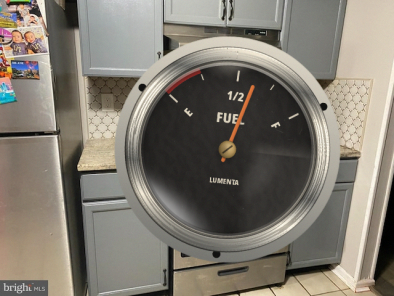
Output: 0.625
